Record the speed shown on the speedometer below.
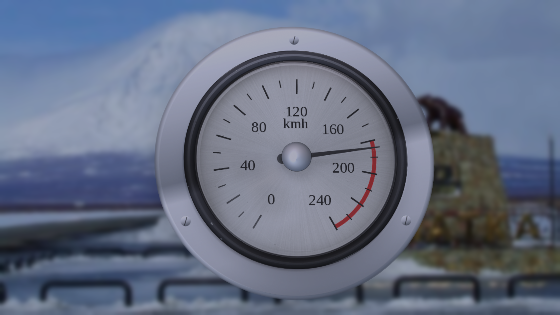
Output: 185 km/h
